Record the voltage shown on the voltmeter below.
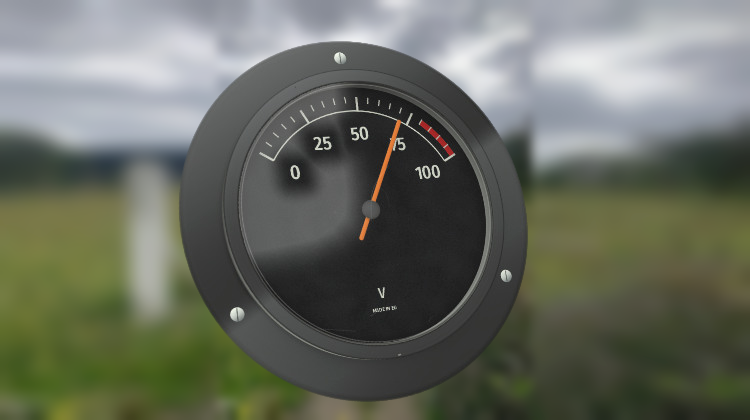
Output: 70 V
